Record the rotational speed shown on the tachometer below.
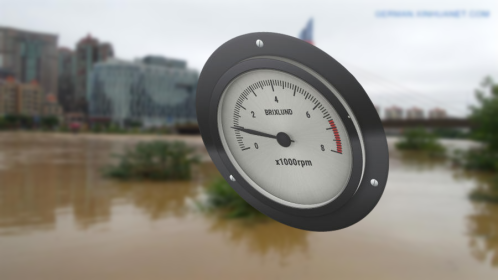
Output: 1000 rpm
